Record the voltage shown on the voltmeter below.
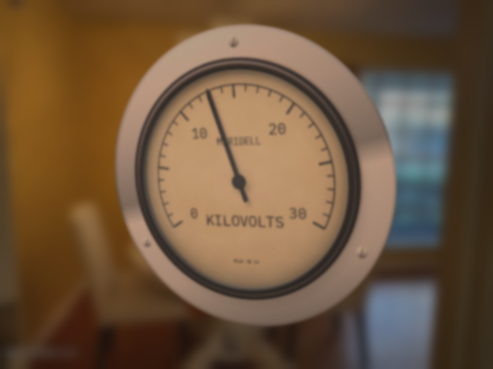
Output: 13 kV
